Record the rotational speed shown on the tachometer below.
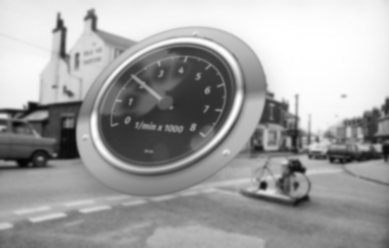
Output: 2000 rpm
